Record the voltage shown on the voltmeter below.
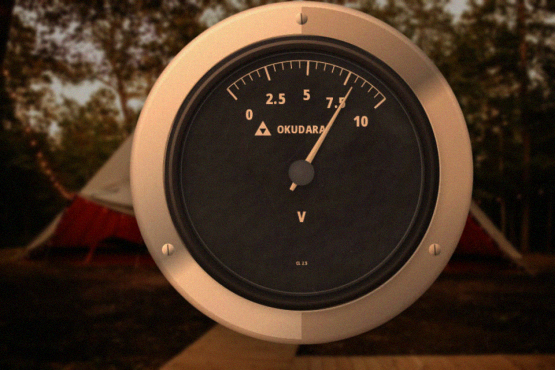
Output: 8 V
